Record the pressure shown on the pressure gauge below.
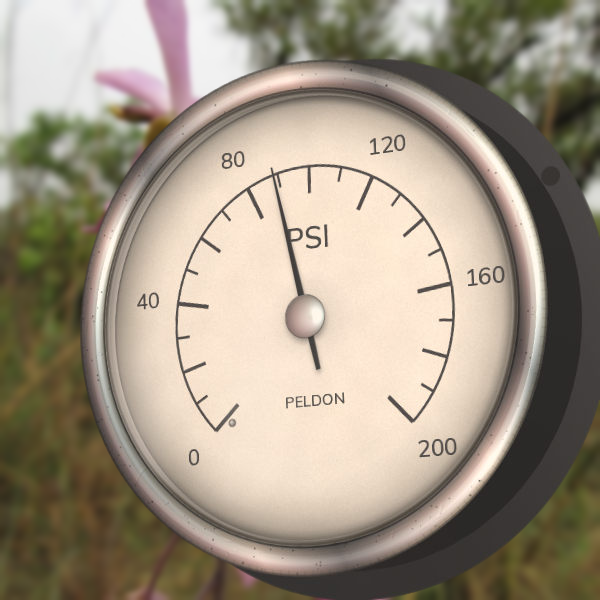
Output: 90 psi
